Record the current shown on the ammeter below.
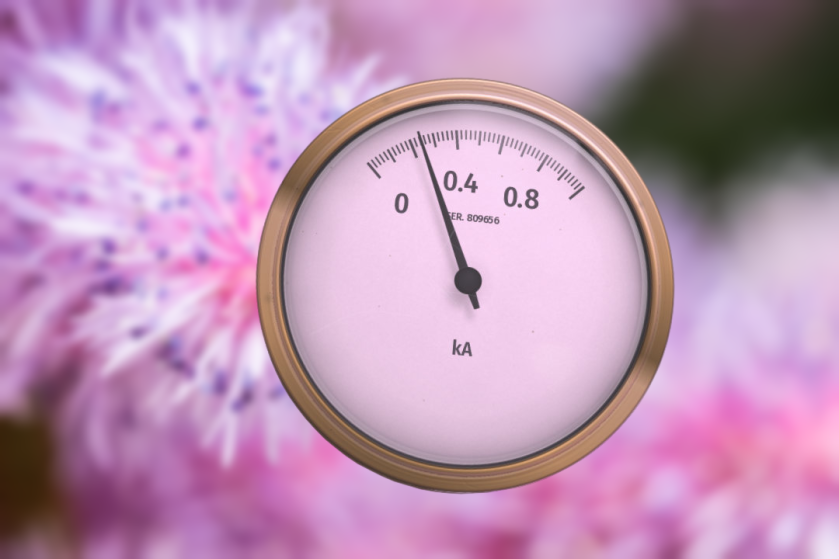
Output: 0.24 kA
